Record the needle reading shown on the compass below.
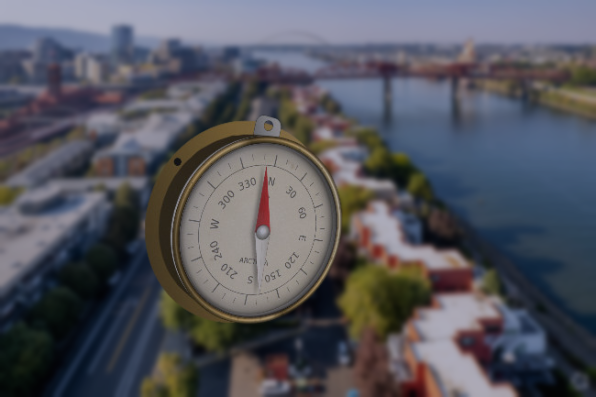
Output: 350 °
